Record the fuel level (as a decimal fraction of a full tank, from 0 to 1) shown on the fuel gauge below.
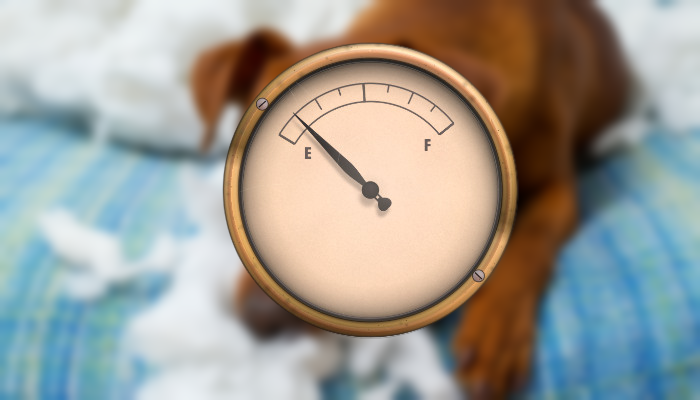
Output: 0.125
